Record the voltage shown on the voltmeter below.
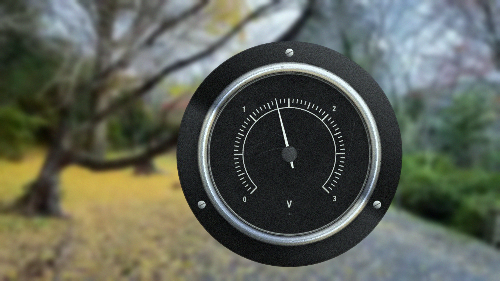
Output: 1.35 V
